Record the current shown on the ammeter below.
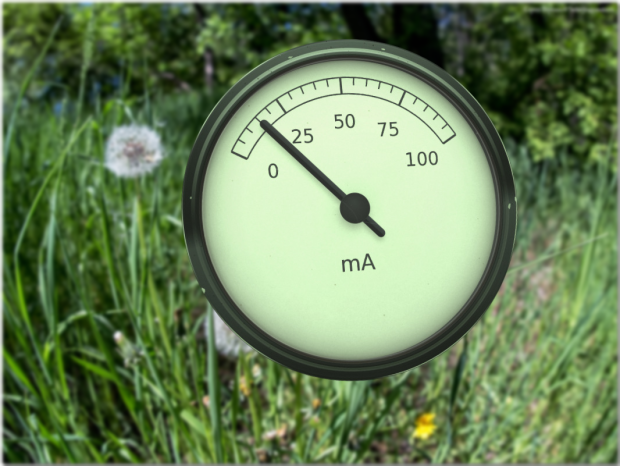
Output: 15 mA
